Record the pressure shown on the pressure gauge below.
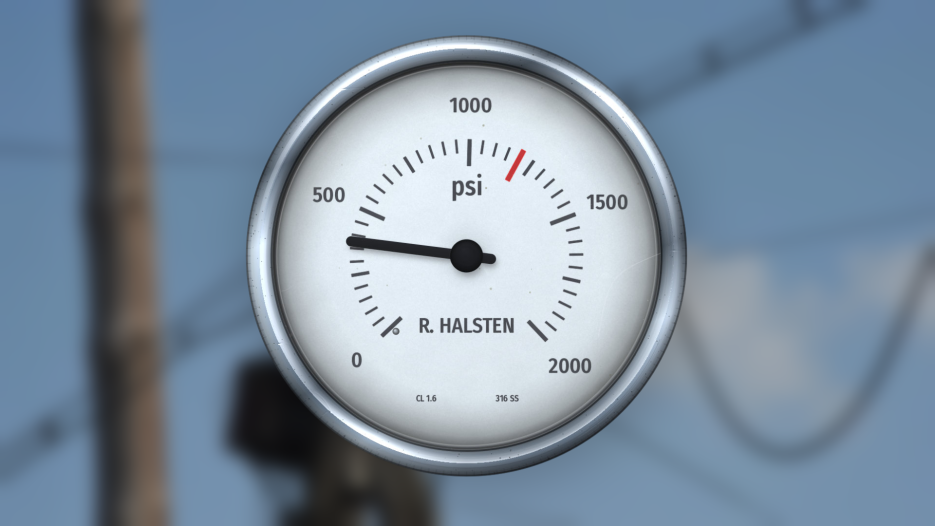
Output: 375 psi
